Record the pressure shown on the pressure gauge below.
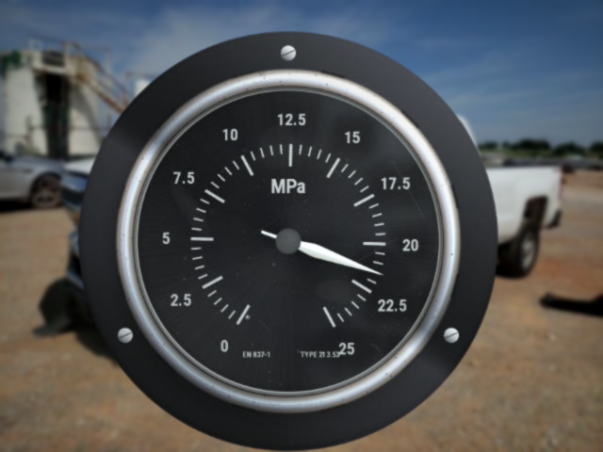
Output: 21.5 MPa
